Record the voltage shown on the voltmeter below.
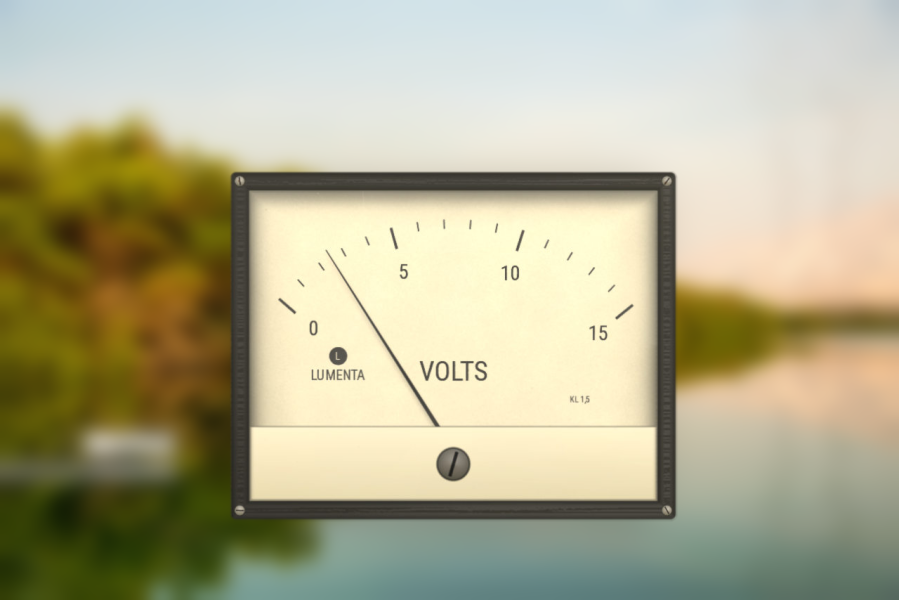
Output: 2.5 V
